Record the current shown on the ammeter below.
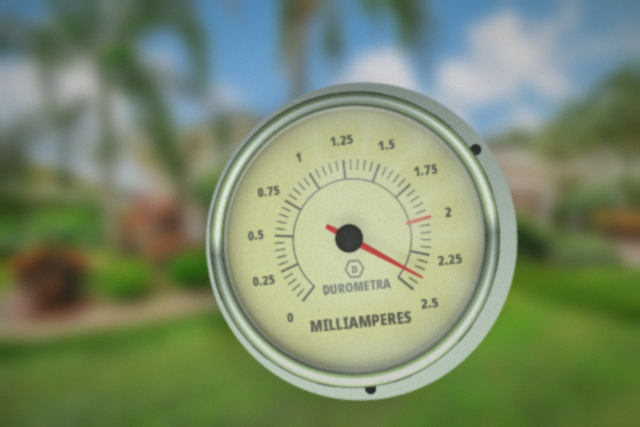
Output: 2.4 mA
